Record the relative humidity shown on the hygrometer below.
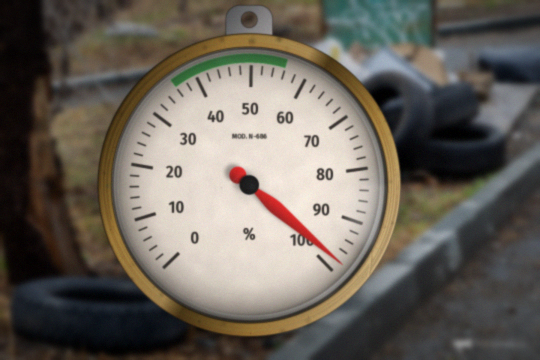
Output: 98 %
